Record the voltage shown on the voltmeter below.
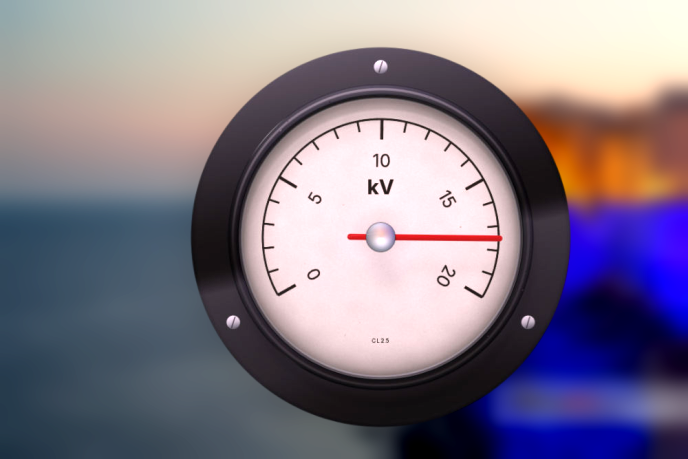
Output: 17.5 kV
